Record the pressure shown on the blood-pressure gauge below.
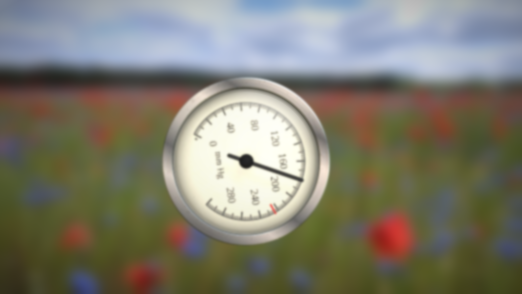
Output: 180 mmHg
